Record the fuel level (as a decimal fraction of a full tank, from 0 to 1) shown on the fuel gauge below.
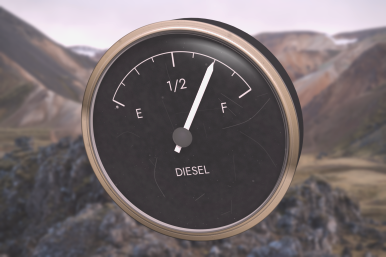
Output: 0.75
